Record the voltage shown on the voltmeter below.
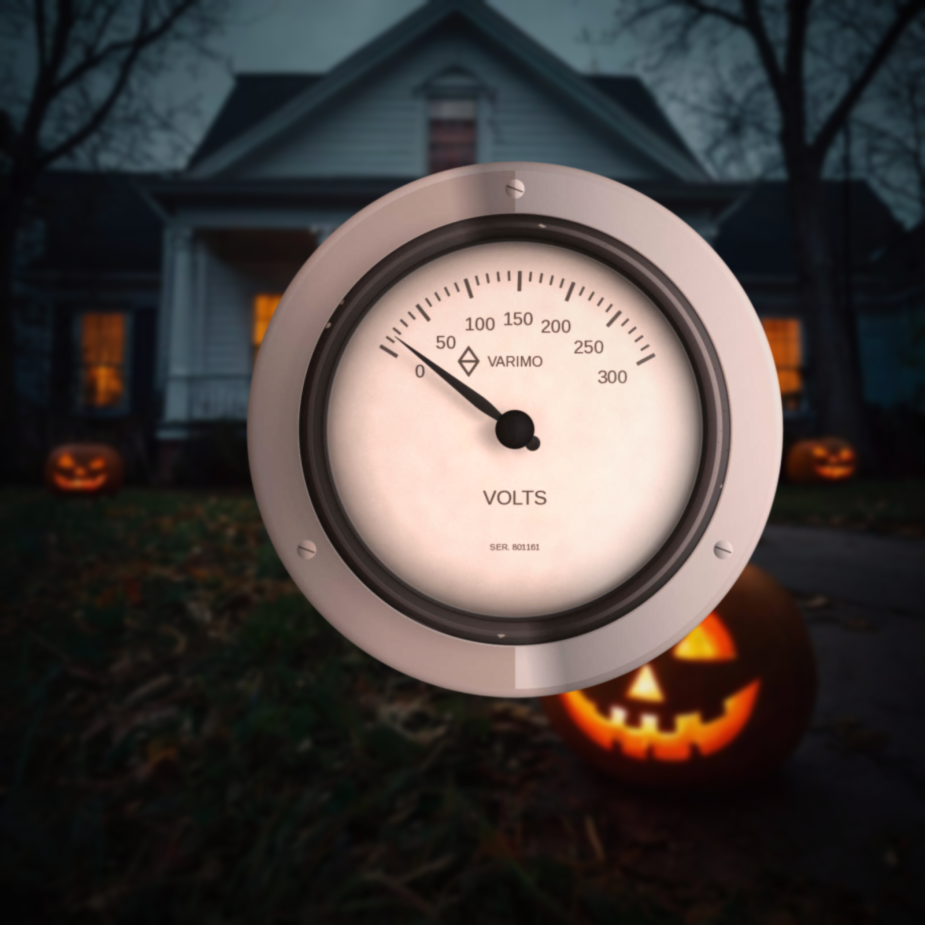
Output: 15 V
